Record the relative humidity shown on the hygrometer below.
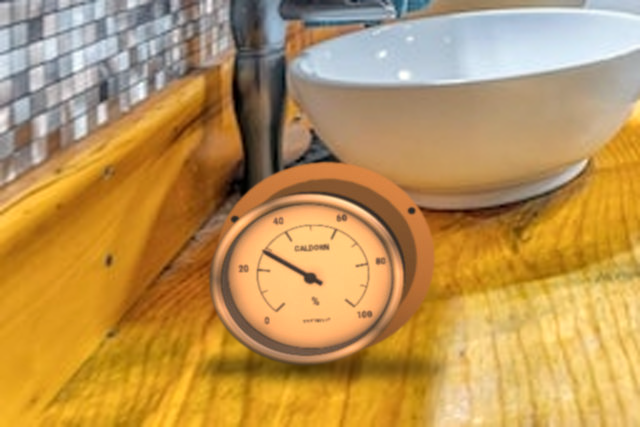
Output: 30 %
